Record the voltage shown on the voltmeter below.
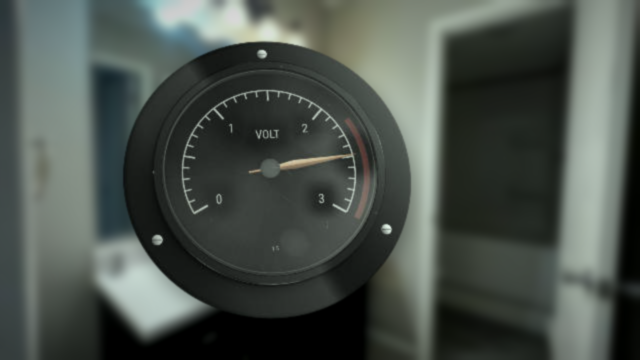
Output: 2.5 V
